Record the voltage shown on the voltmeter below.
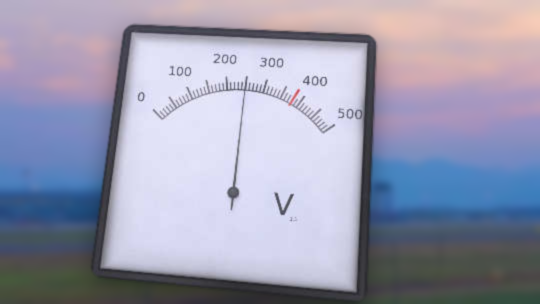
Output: 250 V
